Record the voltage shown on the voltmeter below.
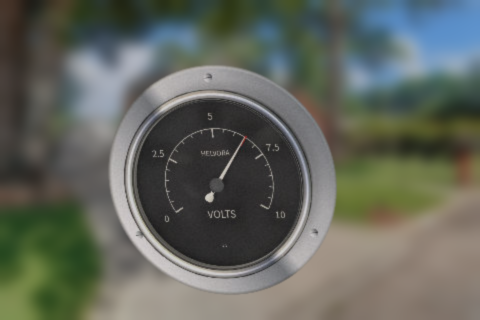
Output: 6.5 V
